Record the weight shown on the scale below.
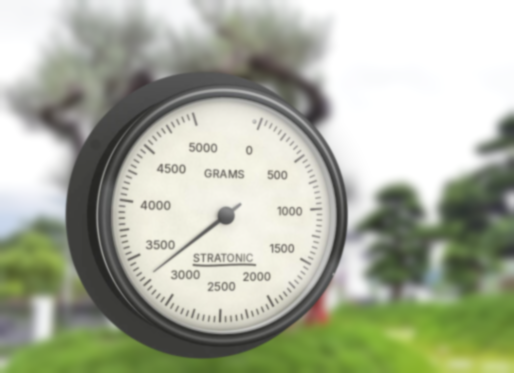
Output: 3300 g
